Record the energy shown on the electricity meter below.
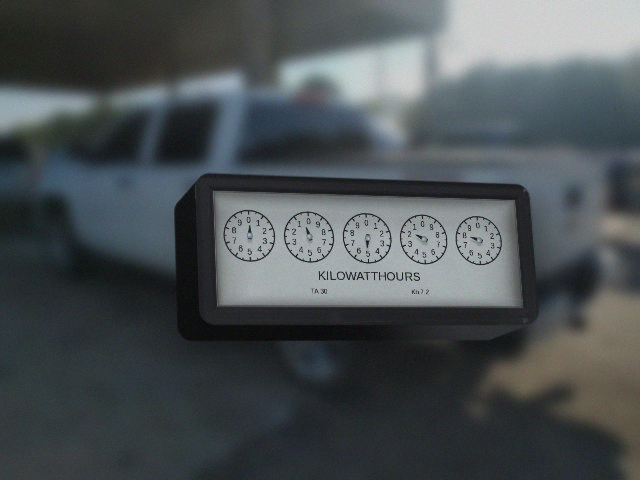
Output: 518 kWh
